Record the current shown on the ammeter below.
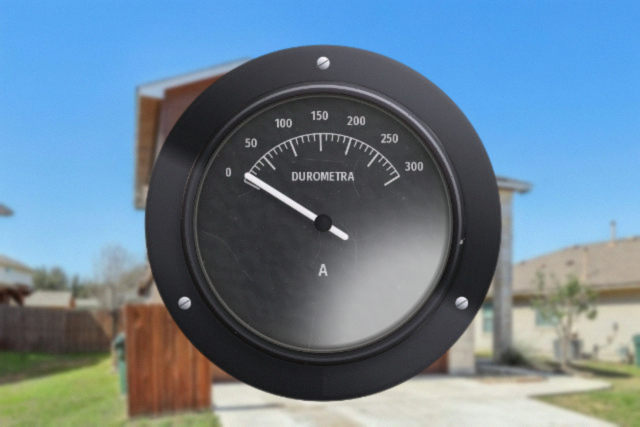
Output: 10 A
